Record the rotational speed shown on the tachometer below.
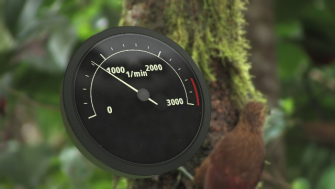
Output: 800 rpm
